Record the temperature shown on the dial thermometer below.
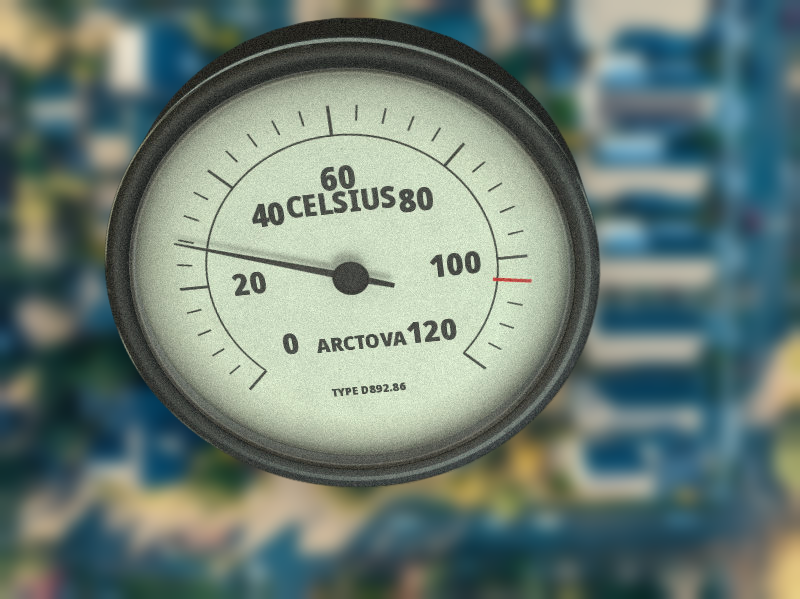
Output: 28 °C
